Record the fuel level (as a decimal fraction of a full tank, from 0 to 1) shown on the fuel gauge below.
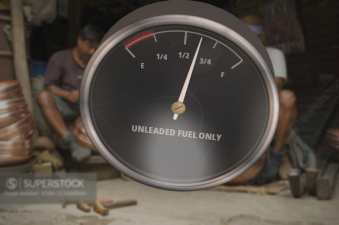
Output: 0.625
